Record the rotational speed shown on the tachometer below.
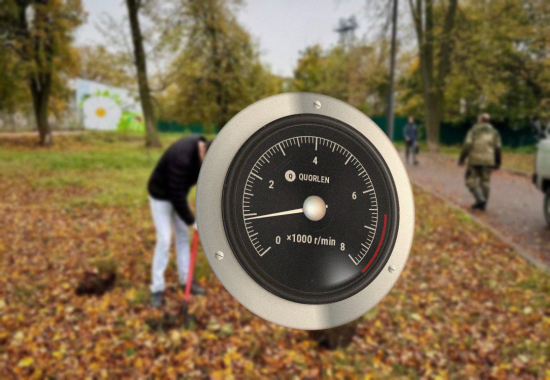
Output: 900 rpm
